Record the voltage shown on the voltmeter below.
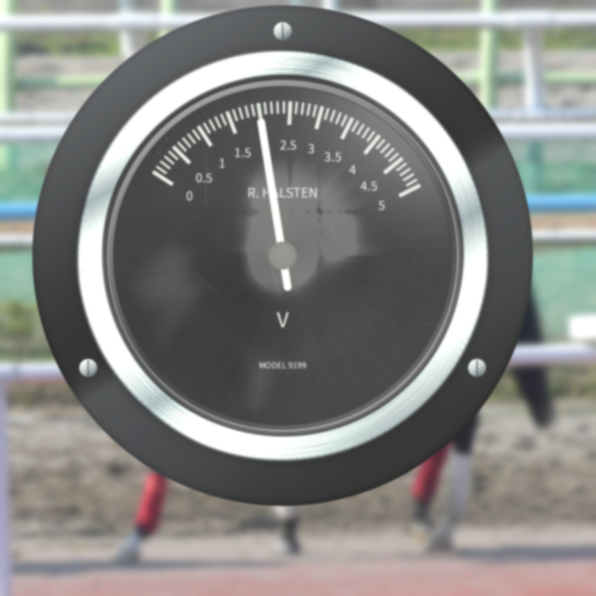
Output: 2 V
